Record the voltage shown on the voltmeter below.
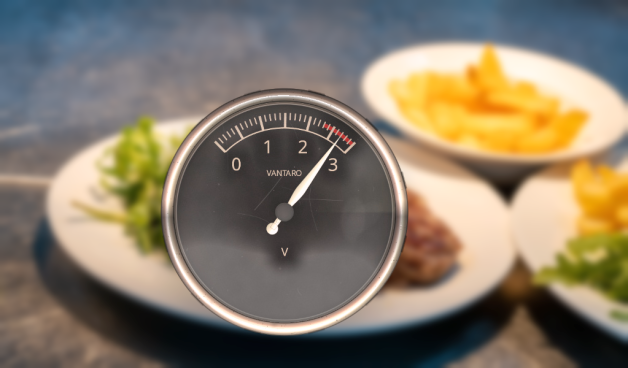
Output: 2.7 V
